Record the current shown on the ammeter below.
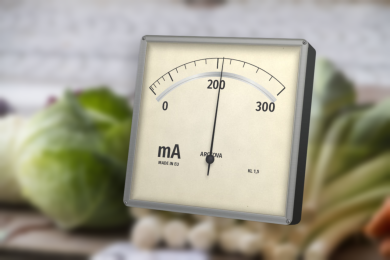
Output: 210 mA
